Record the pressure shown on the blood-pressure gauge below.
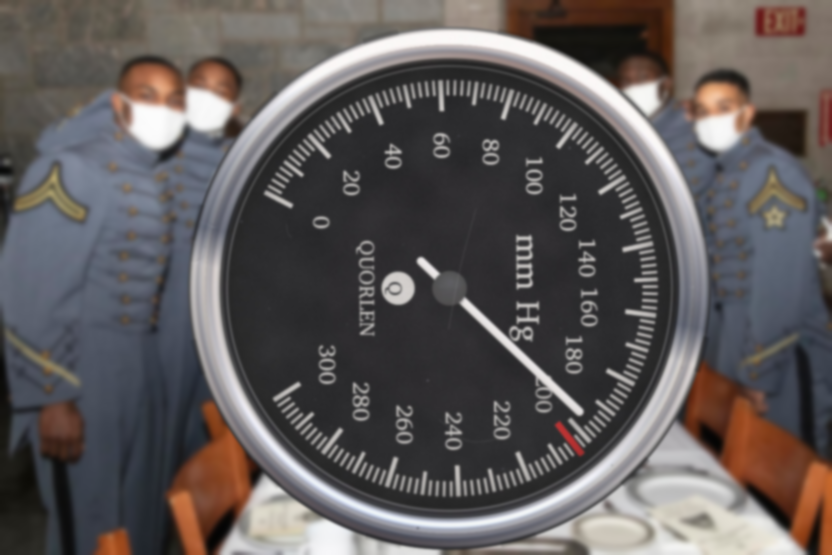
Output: 196 mmHg
